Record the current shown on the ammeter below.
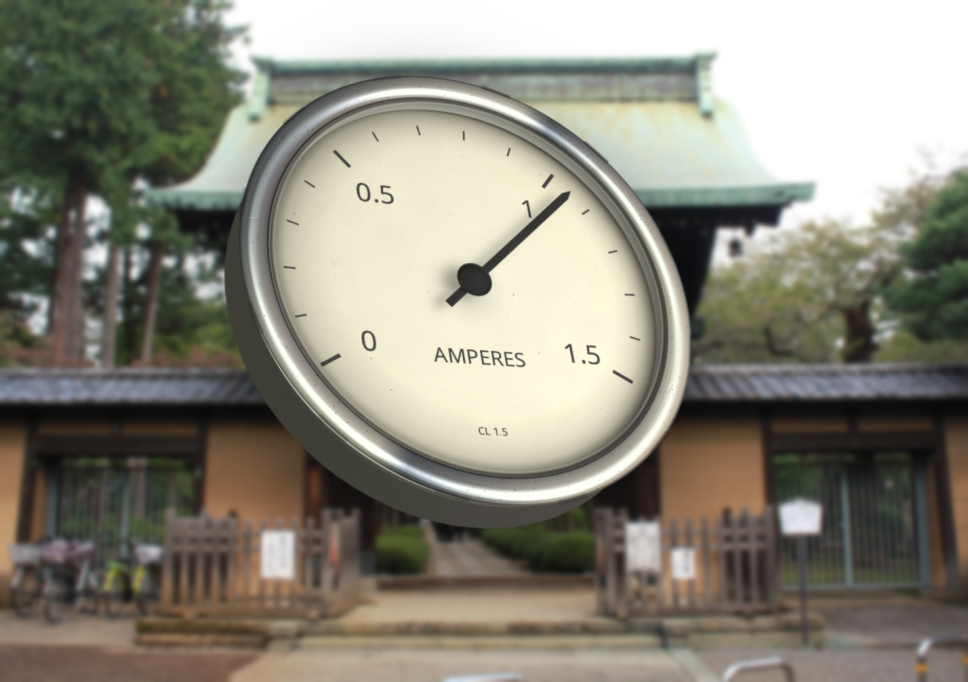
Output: 1.05 A
